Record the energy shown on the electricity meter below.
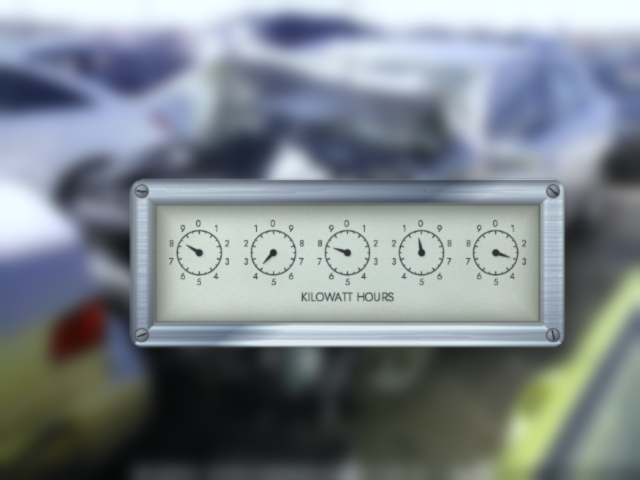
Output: 83803 kWh
